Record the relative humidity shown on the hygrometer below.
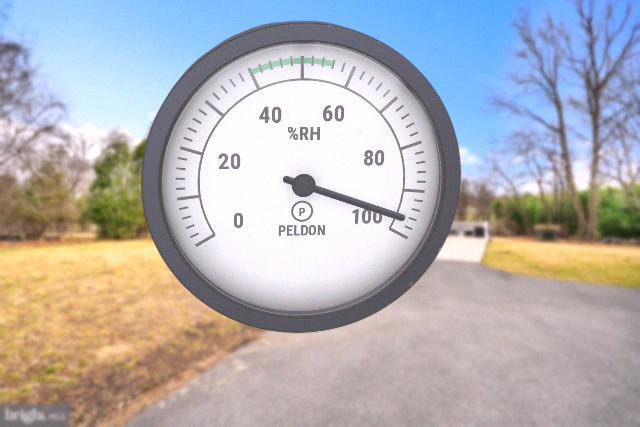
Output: 96 %
